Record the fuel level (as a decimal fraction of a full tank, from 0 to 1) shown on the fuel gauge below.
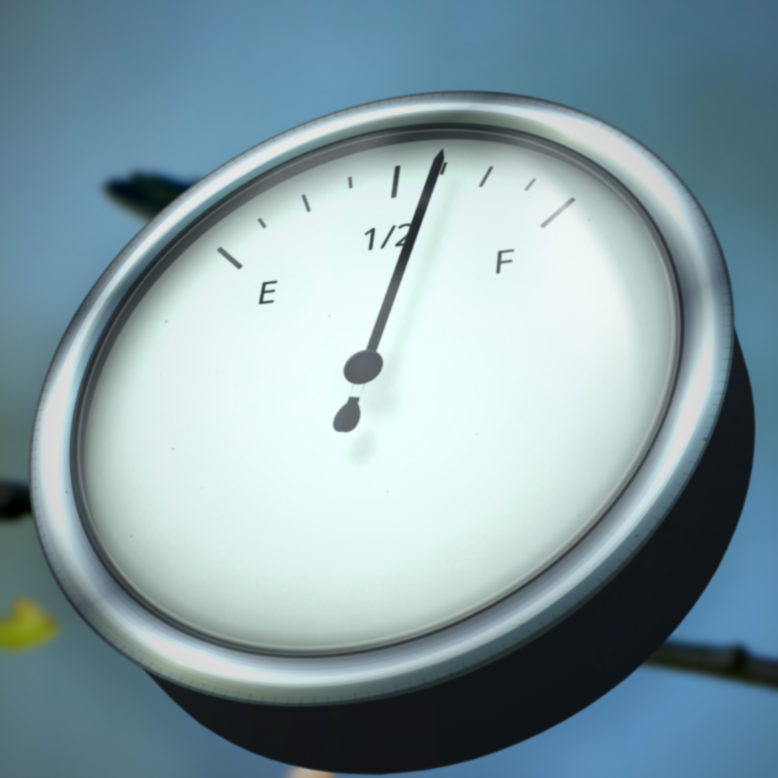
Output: 0.625
